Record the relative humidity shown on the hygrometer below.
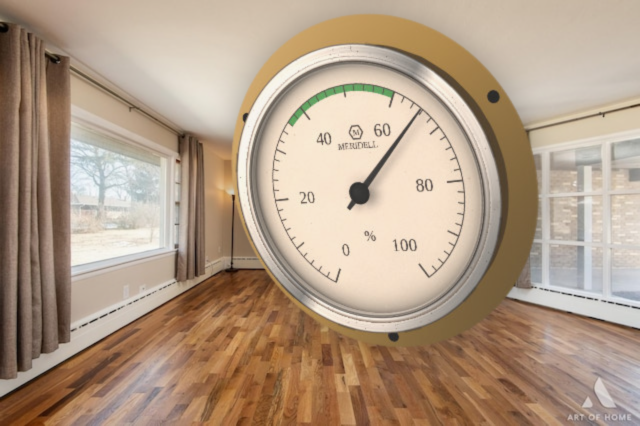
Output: 66 %
